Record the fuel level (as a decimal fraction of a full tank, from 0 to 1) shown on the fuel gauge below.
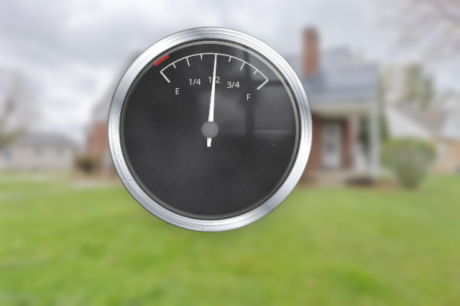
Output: 0.5
